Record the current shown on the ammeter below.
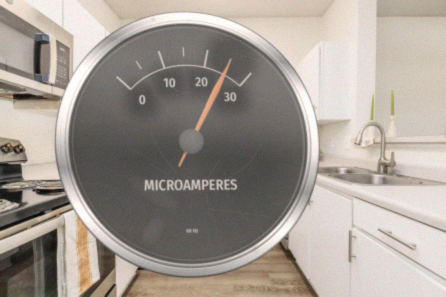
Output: 25 µA
